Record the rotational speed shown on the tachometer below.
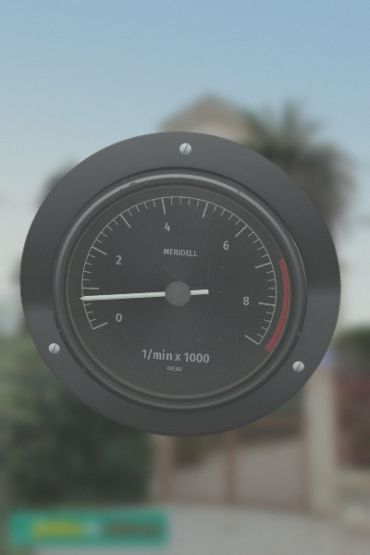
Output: 800 rpm
